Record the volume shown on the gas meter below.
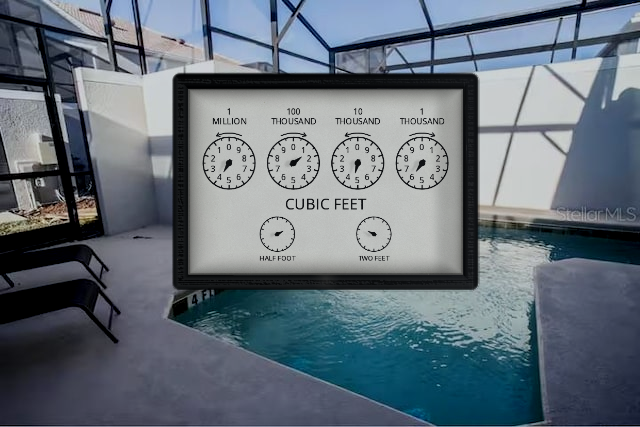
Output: 414600 ft³
